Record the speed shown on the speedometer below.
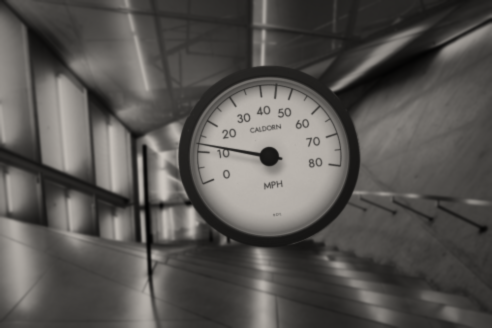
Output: 12.5 mph
